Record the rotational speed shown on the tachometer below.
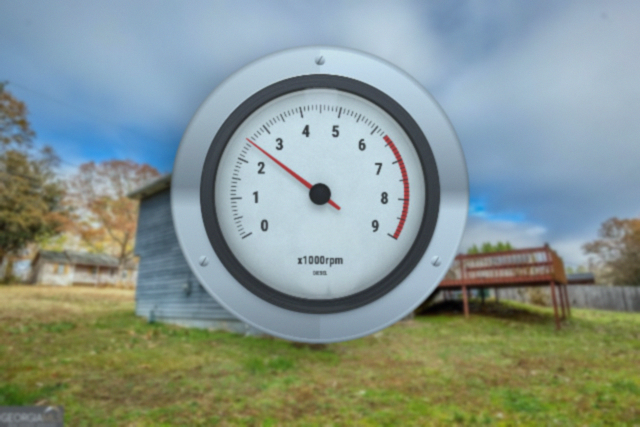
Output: 2500 rpm
